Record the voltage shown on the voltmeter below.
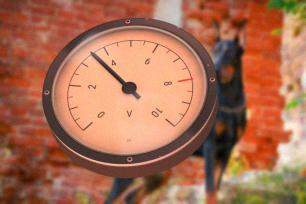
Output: 3.5 V
